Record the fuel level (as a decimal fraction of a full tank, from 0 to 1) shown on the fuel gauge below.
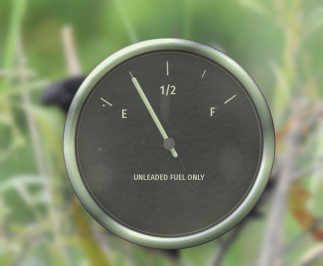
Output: 0.25
